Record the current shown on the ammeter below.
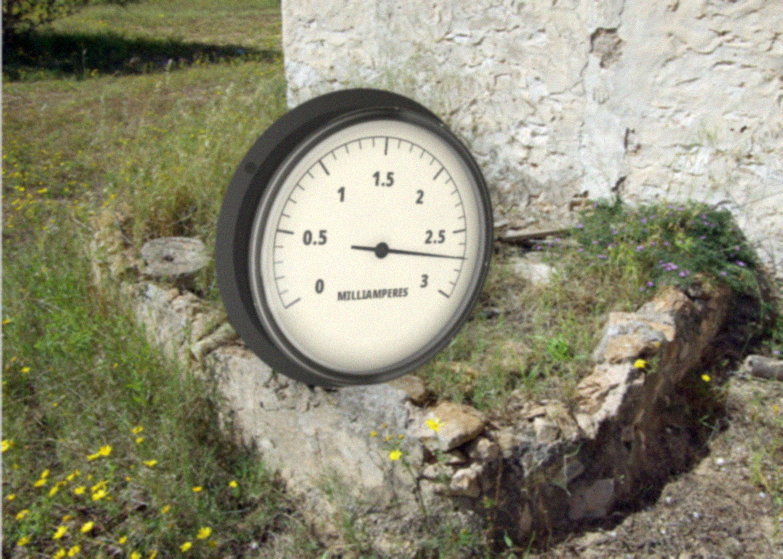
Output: 2.7 mA
